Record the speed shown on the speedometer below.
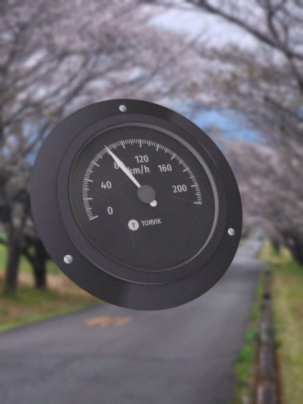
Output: 80 km/h
